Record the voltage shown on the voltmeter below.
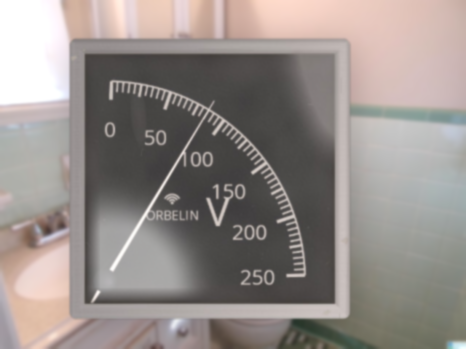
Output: 85 V
